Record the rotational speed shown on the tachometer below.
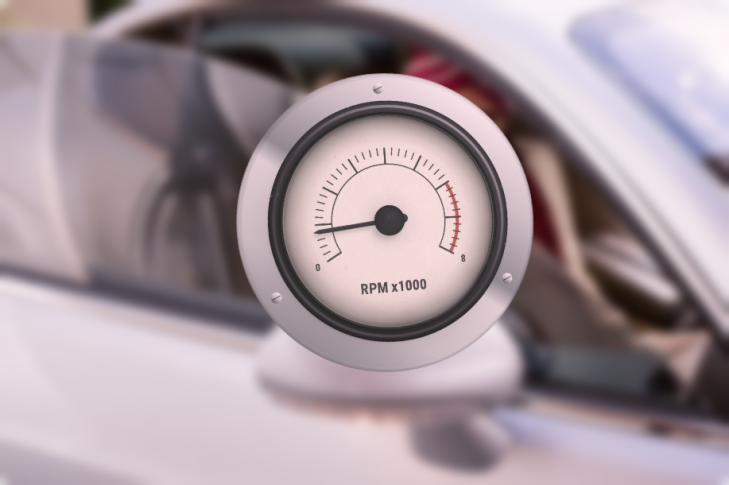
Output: 800 rpm
